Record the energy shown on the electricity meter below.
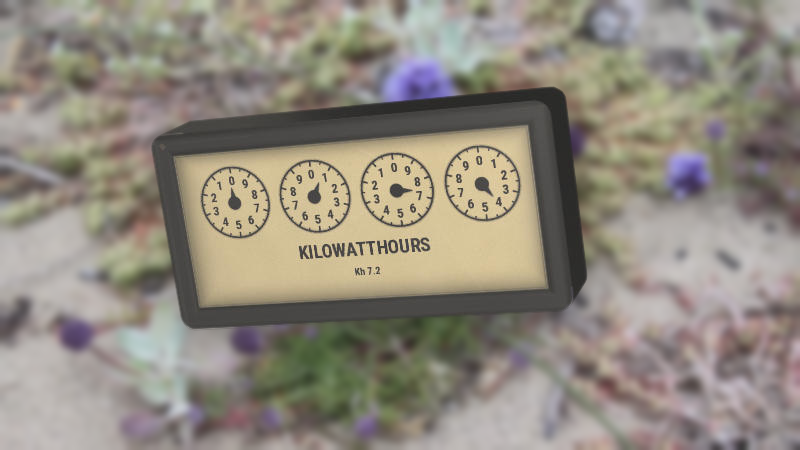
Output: 74 kWh
